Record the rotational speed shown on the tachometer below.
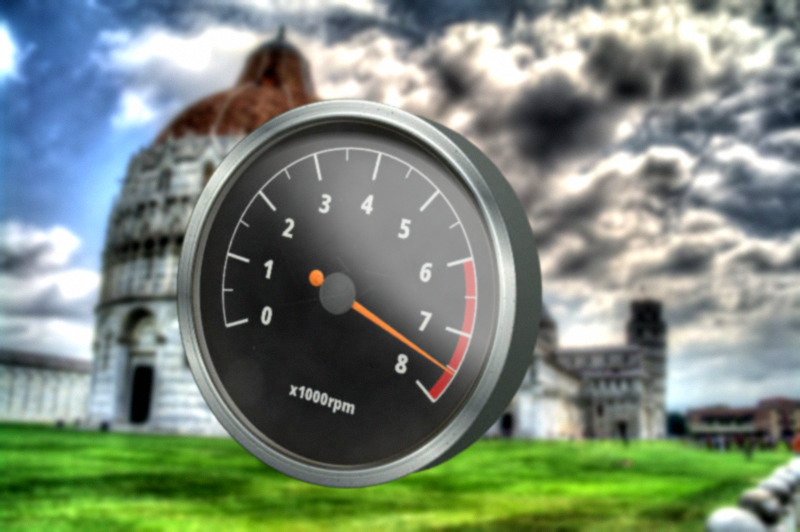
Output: 7500 rpm
